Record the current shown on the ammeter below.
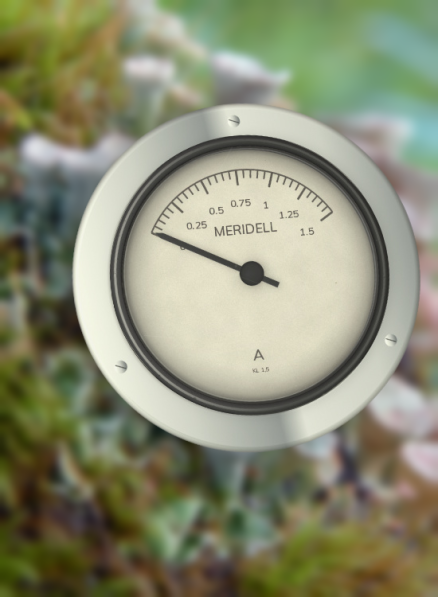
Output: 0 A
